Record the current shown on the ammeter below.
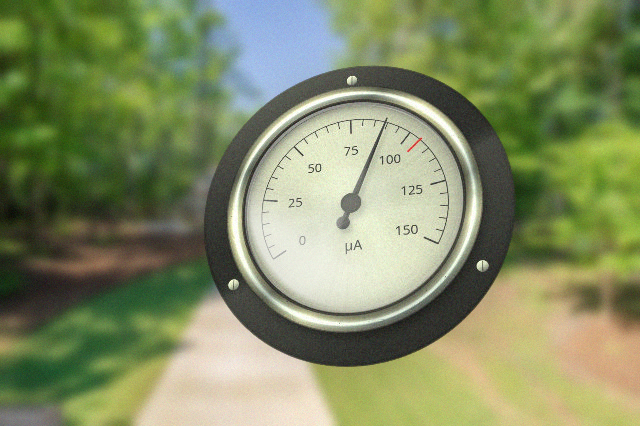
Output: 90 µA
